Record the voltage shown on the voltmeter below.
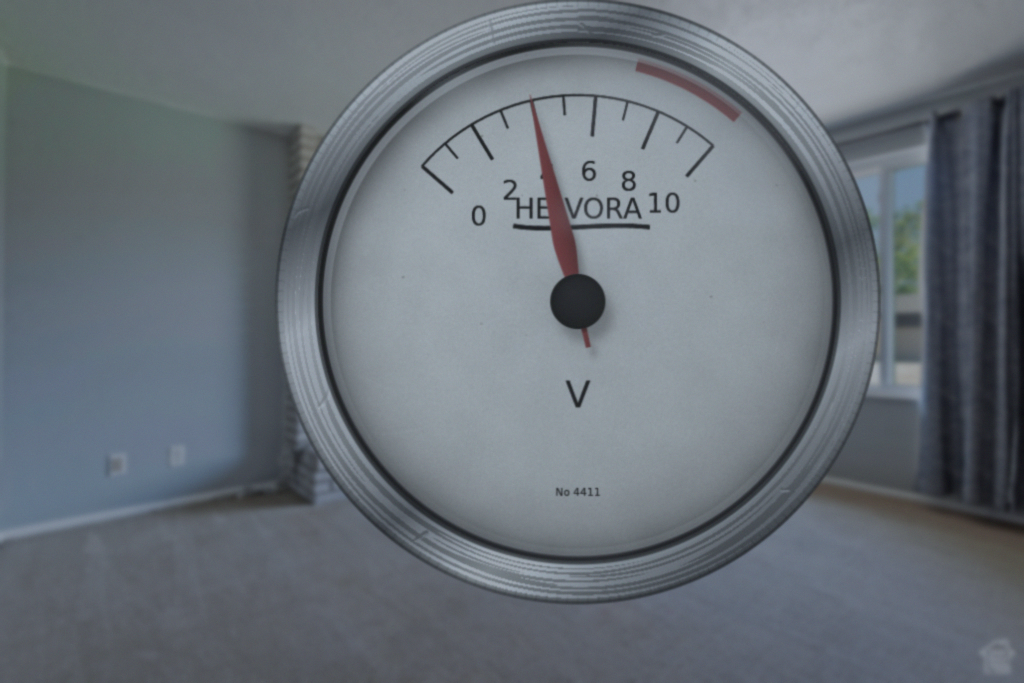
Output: 4 V
